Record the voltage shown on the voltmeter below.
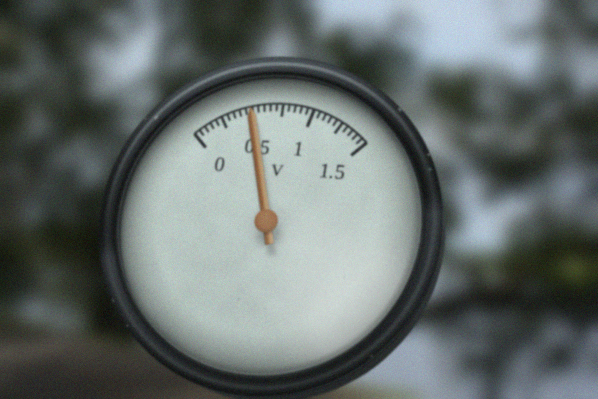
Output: 0.5 V
